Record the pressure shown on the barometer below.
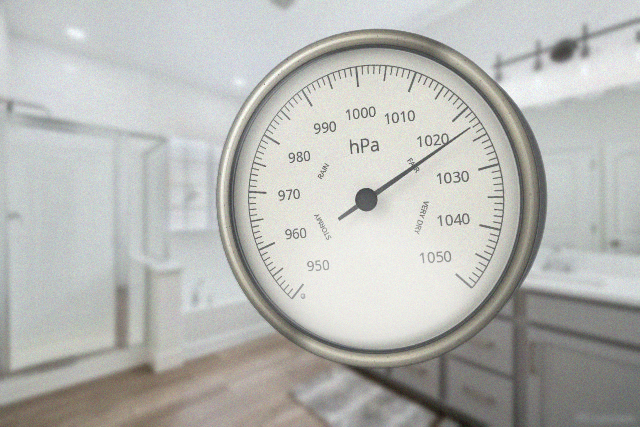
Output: 1023 hPa
